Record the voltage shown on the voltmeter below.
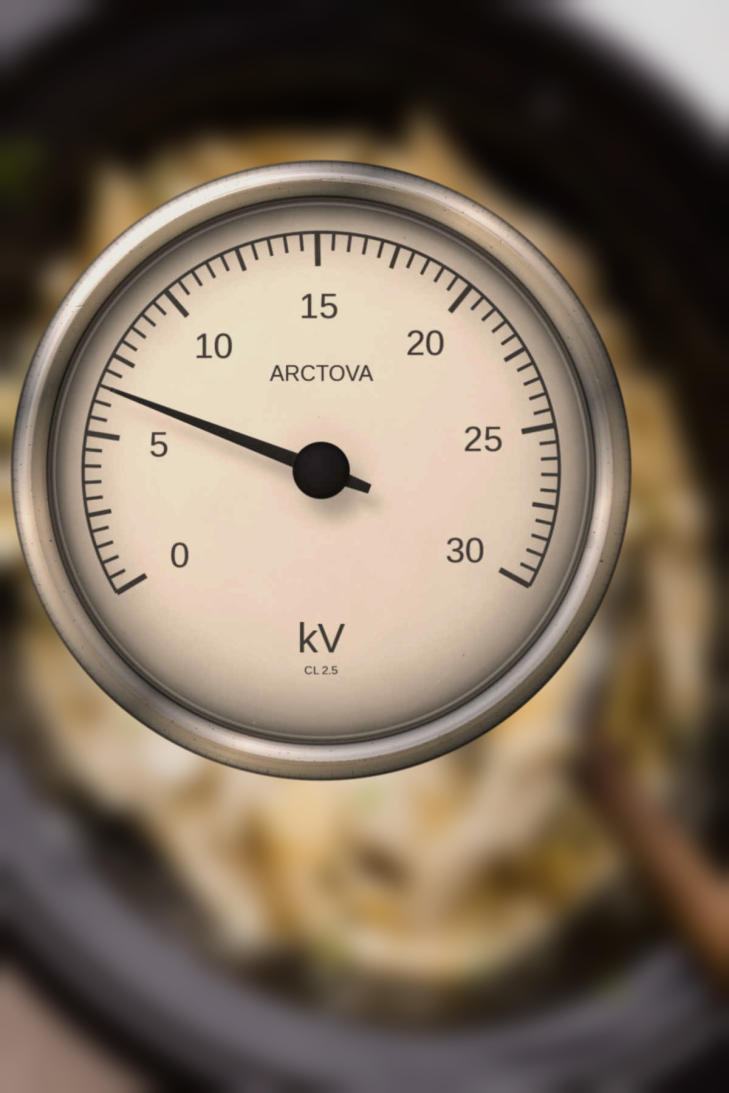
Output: 6.5 kV
